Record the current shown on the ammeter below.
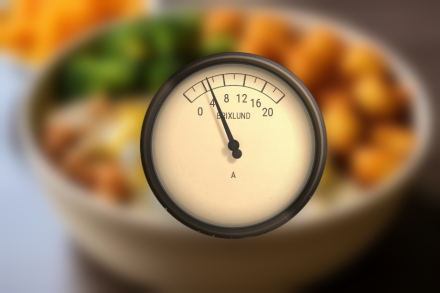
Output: 5 A
